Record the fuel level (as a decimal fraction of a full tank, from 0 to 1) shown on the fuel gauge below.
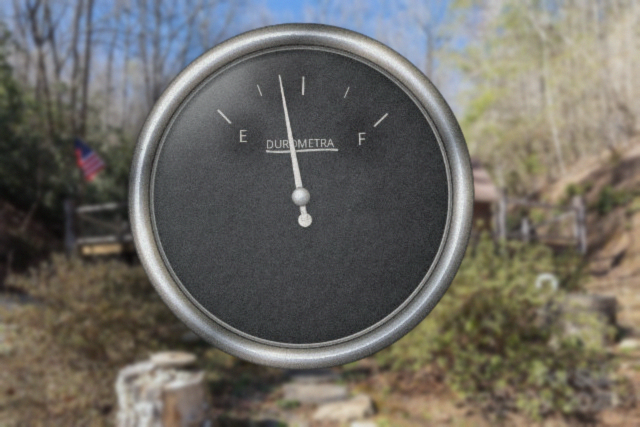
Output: 0.375
